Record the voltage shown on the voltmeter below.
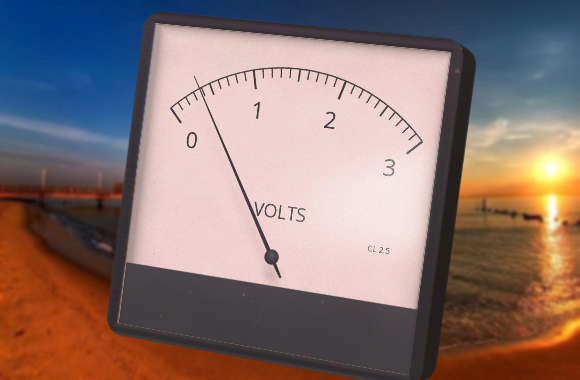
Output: 0.4 V
